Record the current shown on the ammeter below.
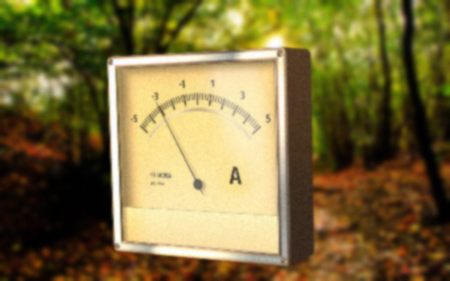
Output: -3 A
